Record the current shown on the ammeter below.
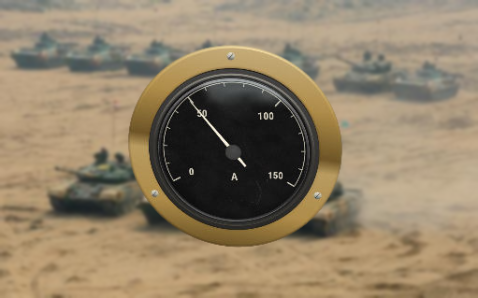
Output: 50 A
